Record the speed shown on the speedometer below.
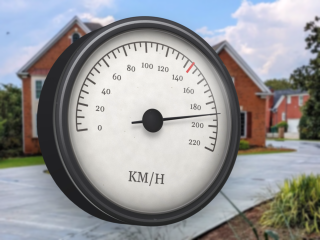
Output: 190 km/h
